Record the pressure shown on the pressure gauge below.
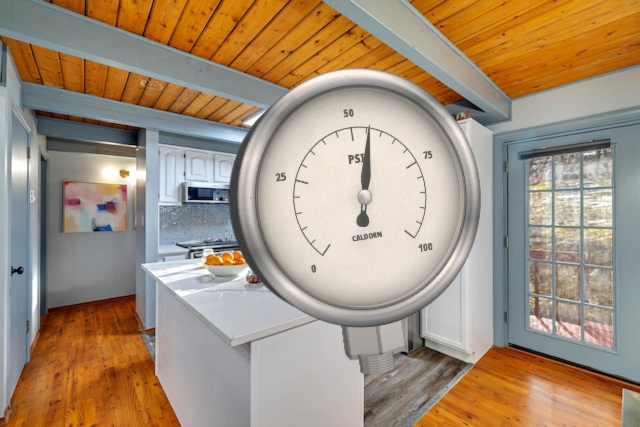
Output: 55 psi
